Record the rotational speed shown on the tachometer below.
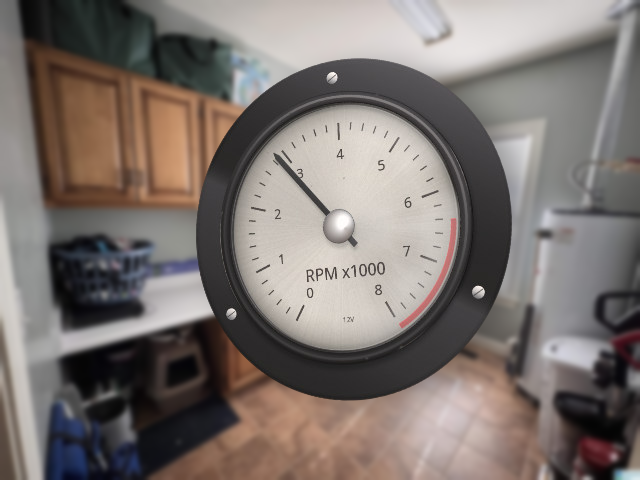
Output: 2900 rpm
